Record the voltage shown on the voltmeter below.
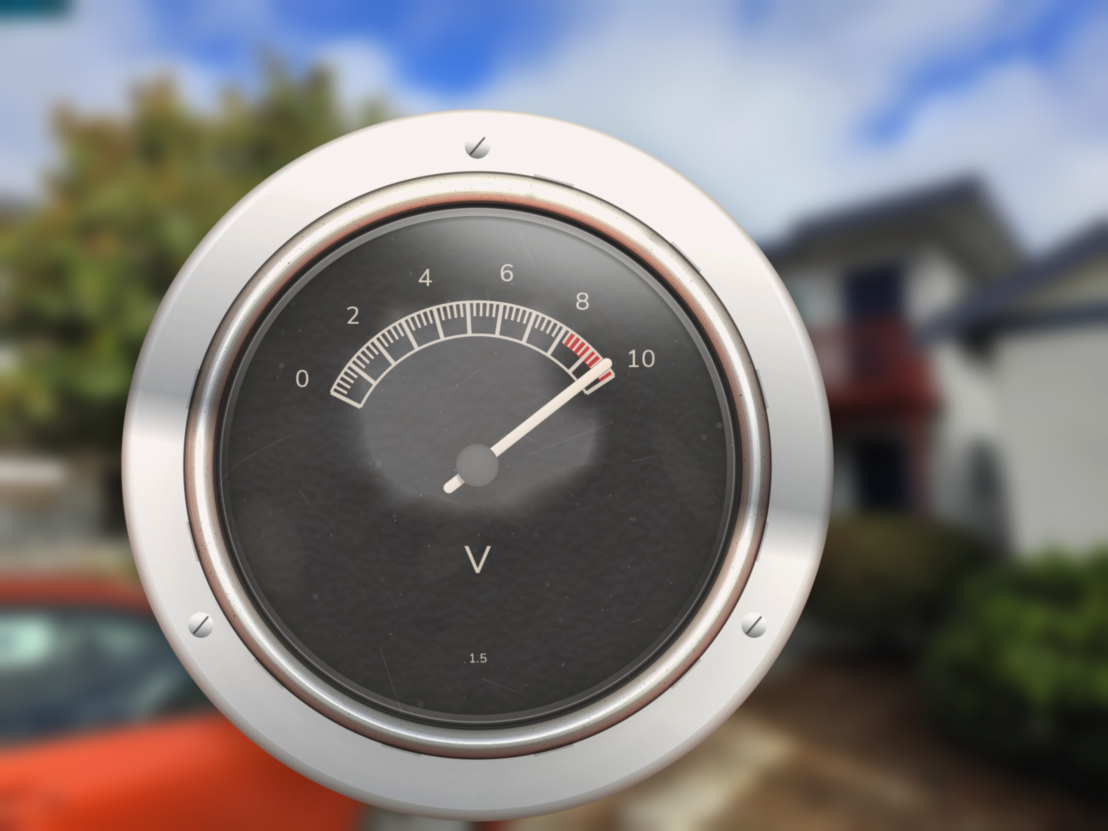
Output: 9.6 V
